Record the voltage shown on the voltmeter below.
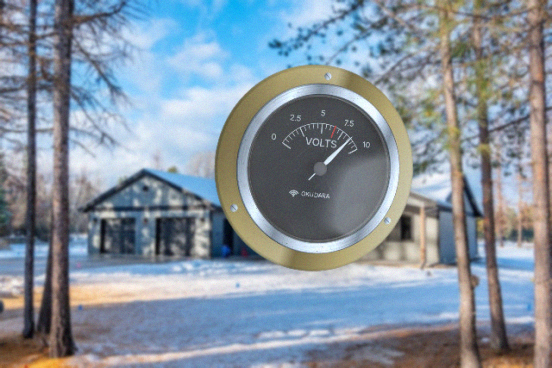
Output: 8.5 V
